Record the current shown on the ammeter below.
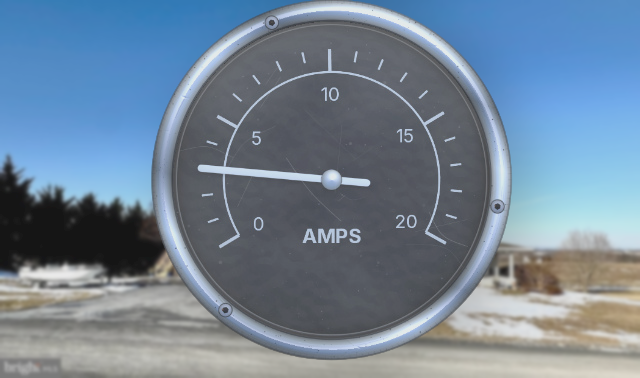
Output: 3 A
